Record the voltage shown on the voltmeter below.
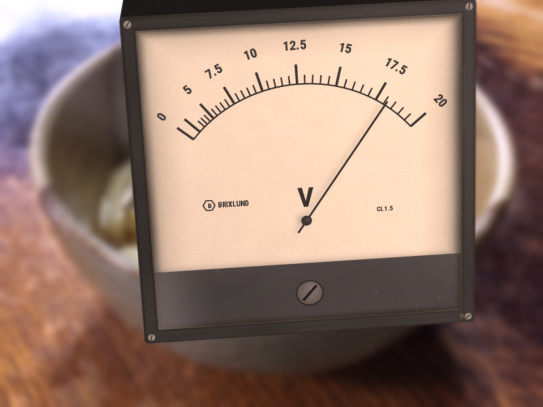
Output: 18 V
